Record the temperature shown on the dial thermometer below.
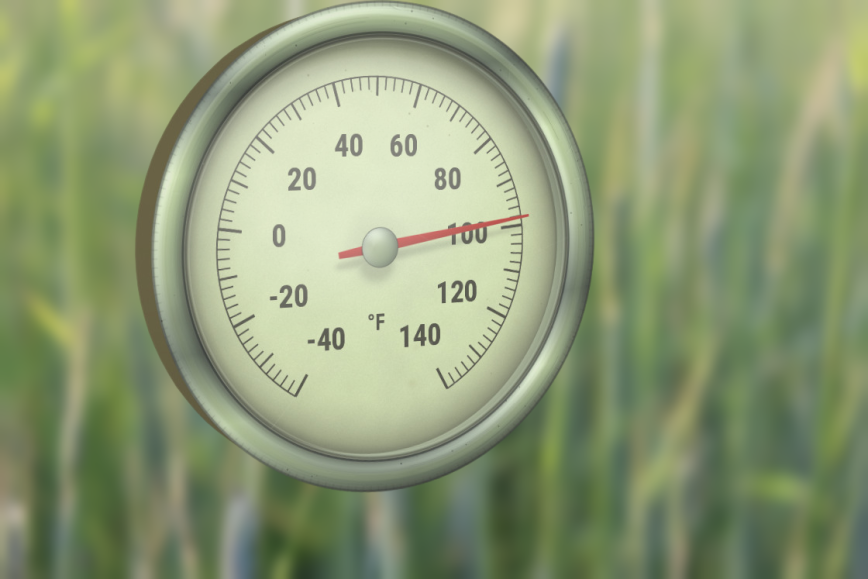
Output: 98 °F
